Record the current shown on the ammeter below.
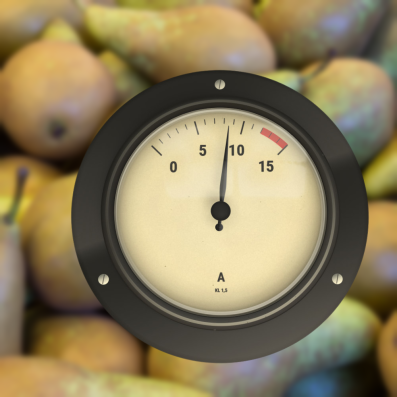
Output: 8.5 A
